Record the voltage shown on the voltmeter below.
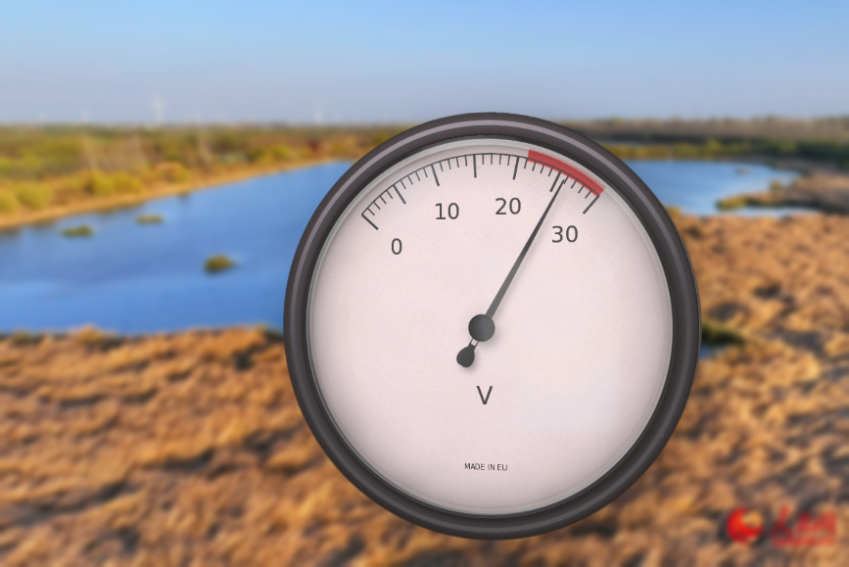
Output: 26 V
